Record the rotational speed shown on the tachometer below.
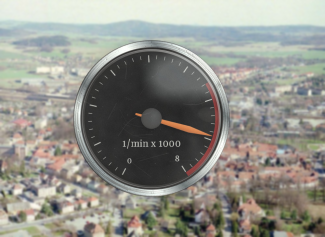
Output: 6900 rpm
